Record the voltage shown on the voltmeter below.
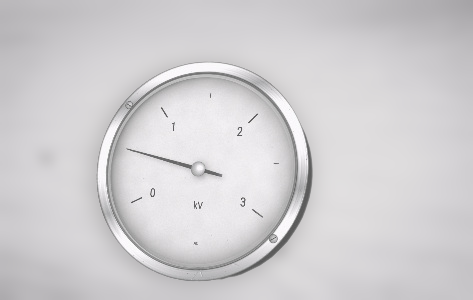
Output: 0.5 kV
